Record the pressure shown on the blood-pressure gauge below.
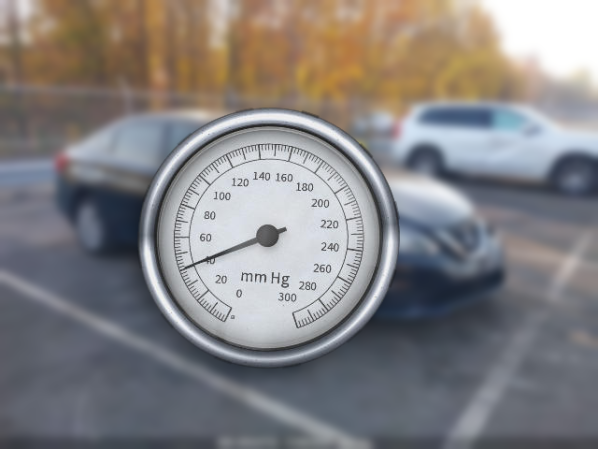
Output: 40 mmHg
